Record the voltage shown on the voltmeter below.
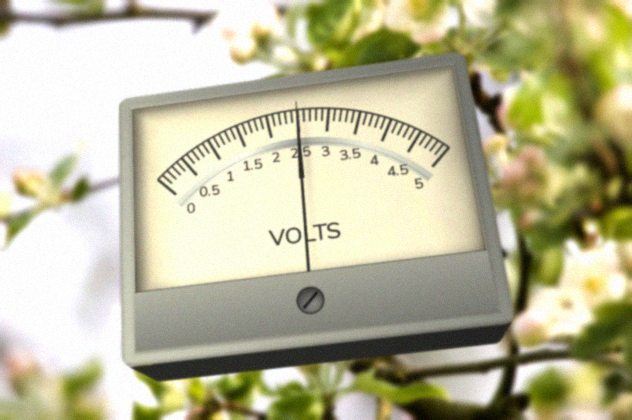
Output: 2.5 V
